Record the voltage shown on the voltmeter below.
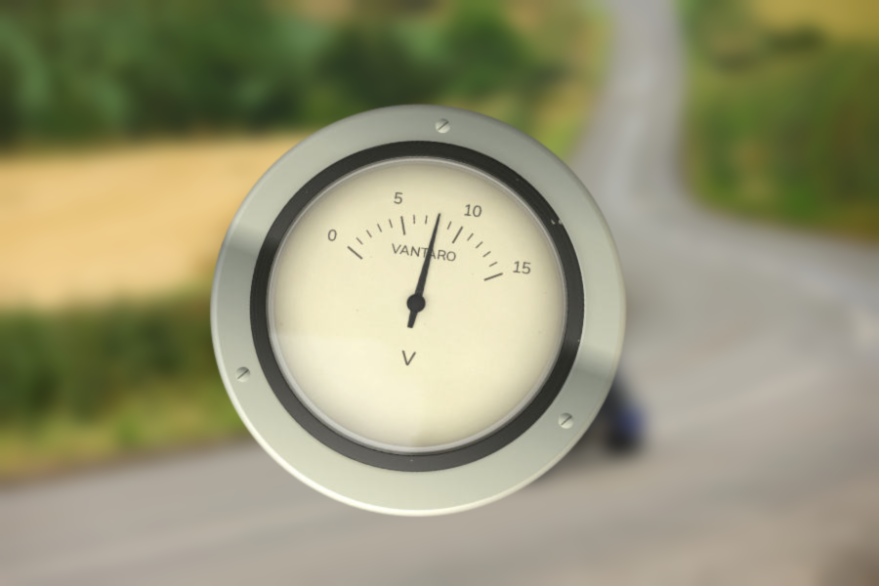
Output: 8 V
